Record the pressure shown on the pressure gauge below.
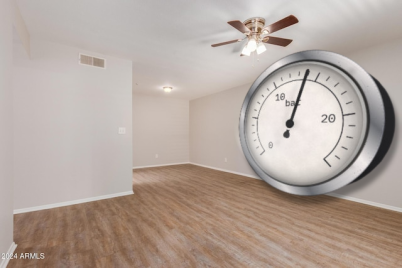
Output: 14 bar
